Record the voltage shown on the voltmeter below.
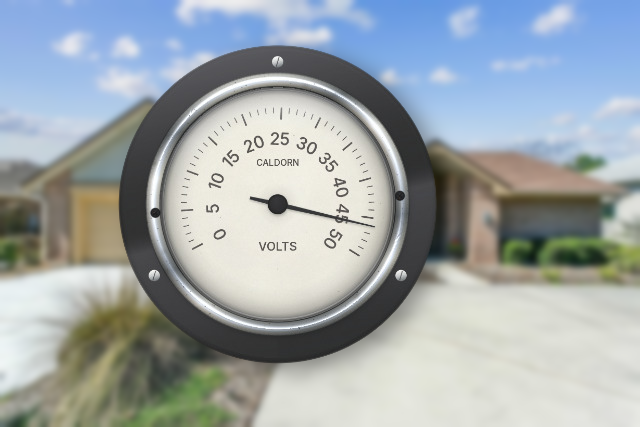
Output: 46 V
